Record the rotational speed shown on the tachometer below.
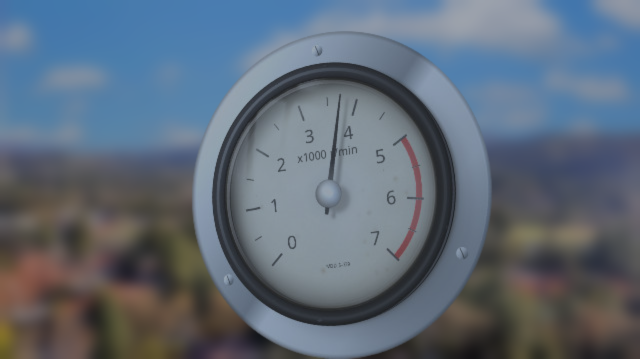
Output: 3750 rpm
